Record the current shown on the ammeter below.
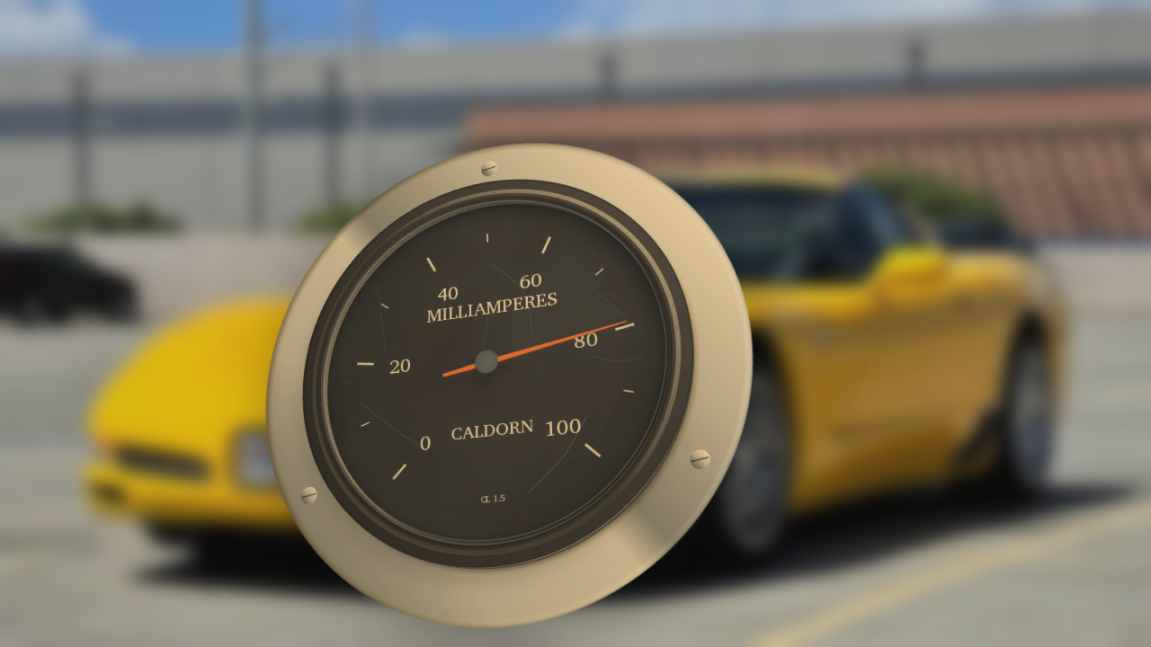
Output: 80 mA
